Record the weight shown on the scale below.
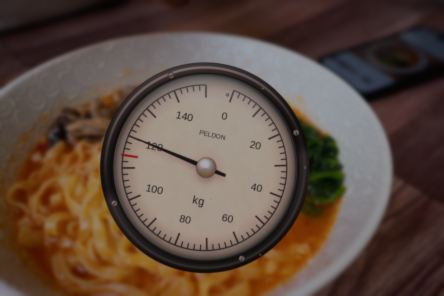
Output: 120 kg
